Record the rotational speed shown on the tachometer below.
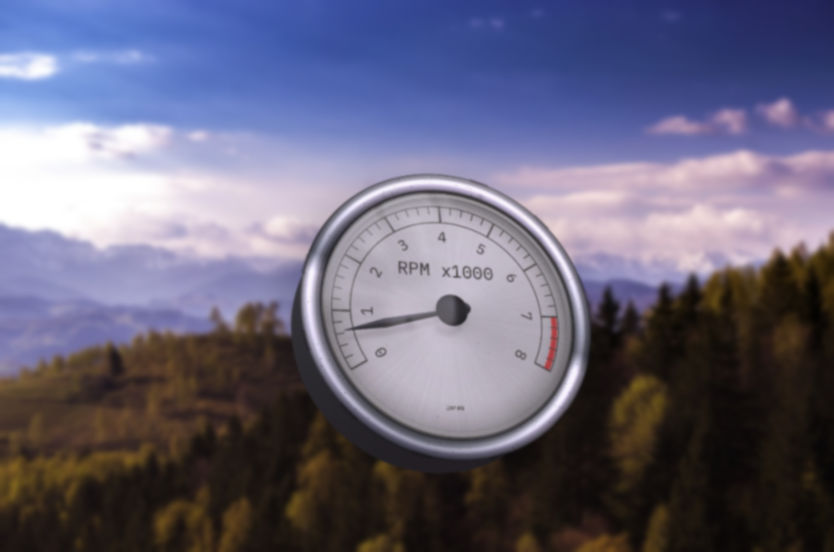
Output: 600 rpm
